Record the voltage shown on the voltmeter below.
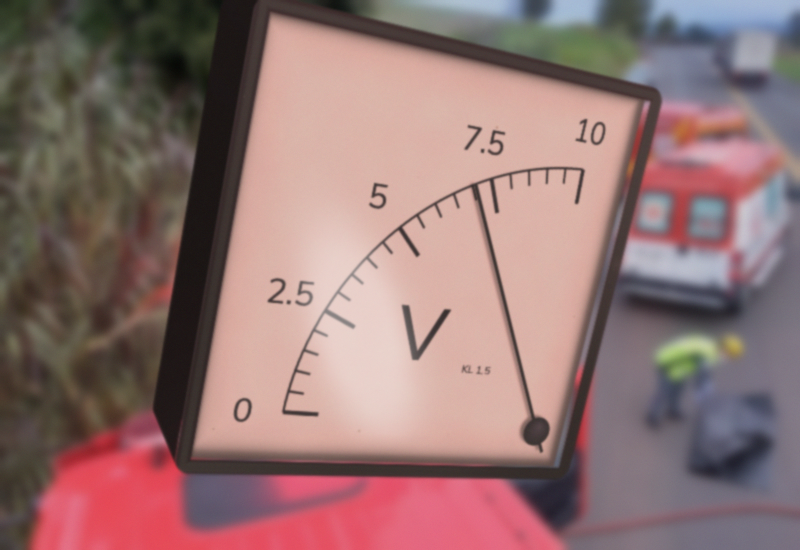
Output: 7 V
